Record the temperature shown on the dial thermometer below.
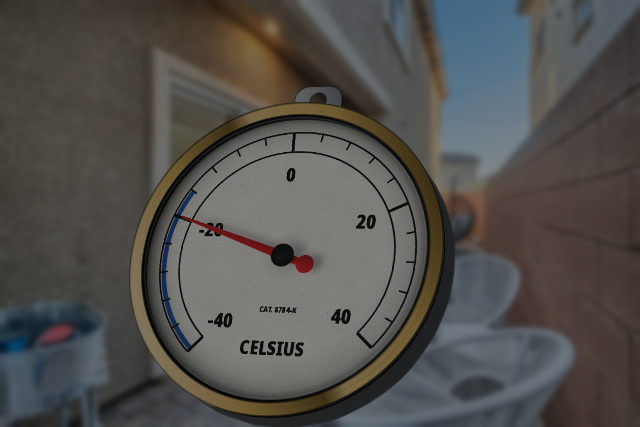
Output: -20 °C
